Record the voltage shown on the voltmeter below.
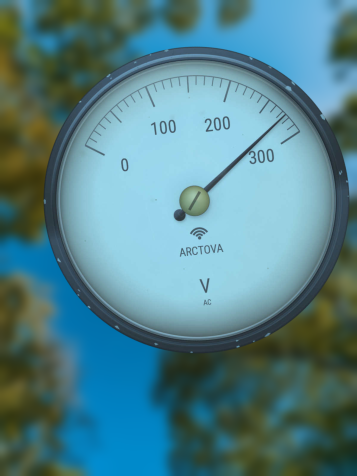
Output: 275 V
